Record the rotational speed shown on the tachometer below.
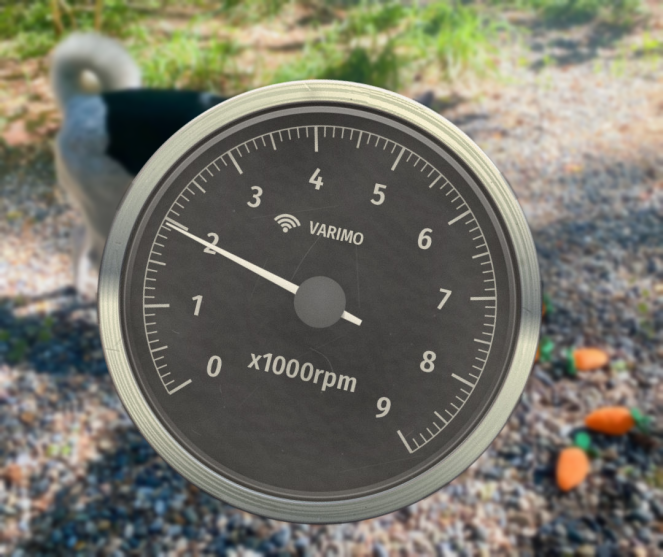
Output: 1950 rpm
